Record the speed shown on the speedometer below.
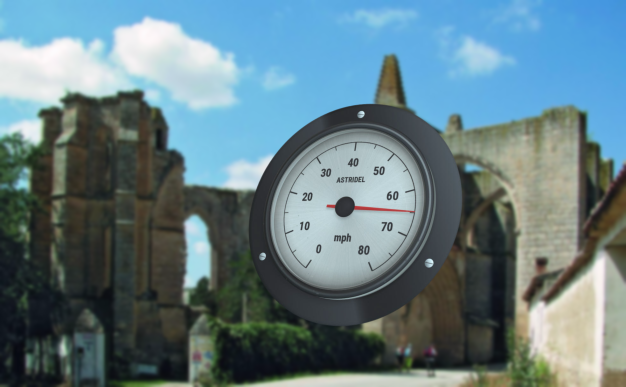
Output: 65 mph
